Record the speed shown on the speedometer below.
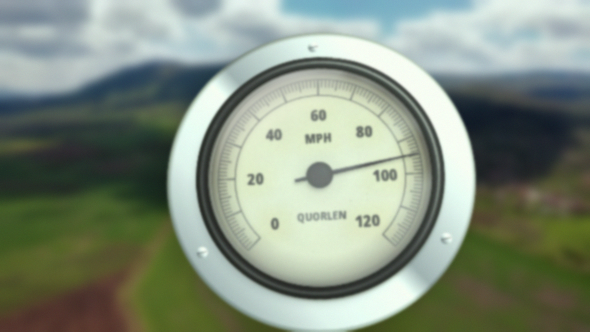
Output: 95 mph
